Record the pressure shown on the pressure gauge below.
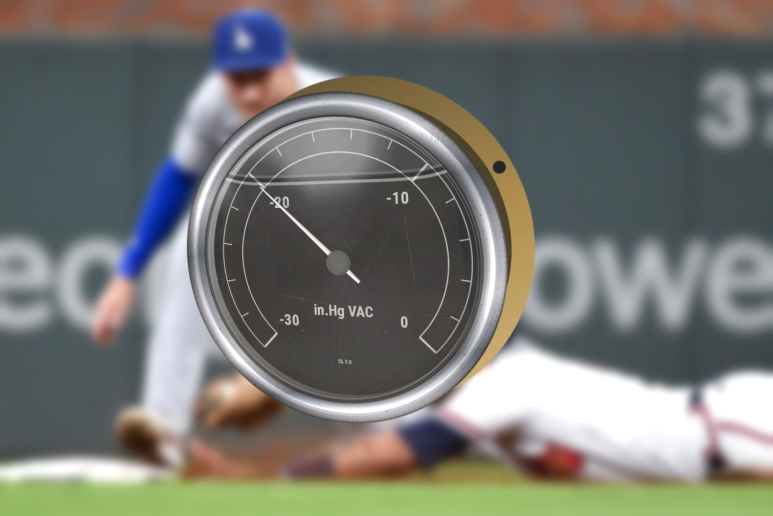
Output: -20 inHg
